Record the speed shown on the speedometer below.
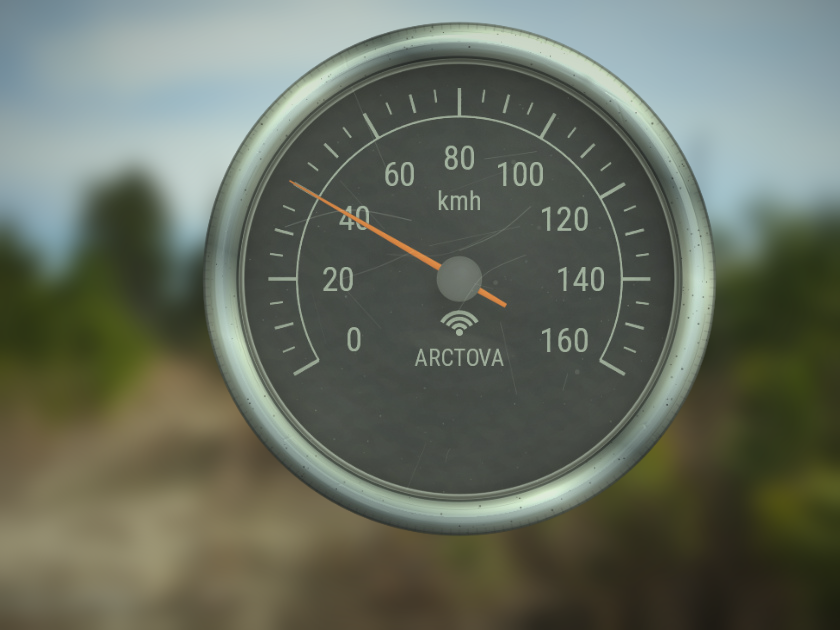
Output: 40 km/h
